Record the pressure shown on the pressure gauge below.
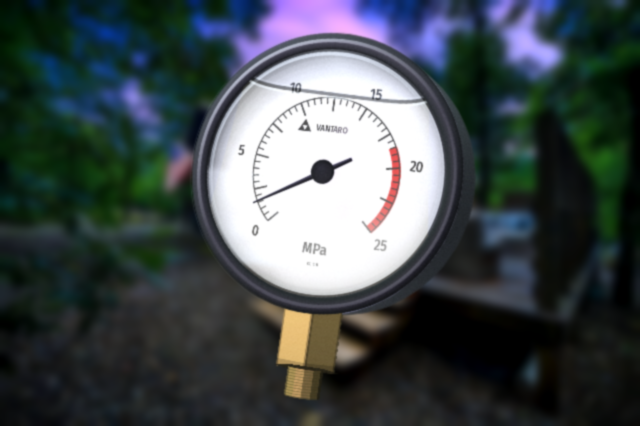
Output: 1.5 MPa
